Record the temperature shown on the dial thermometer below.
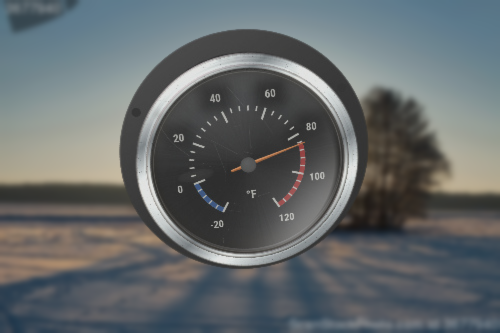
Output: 84 °F
